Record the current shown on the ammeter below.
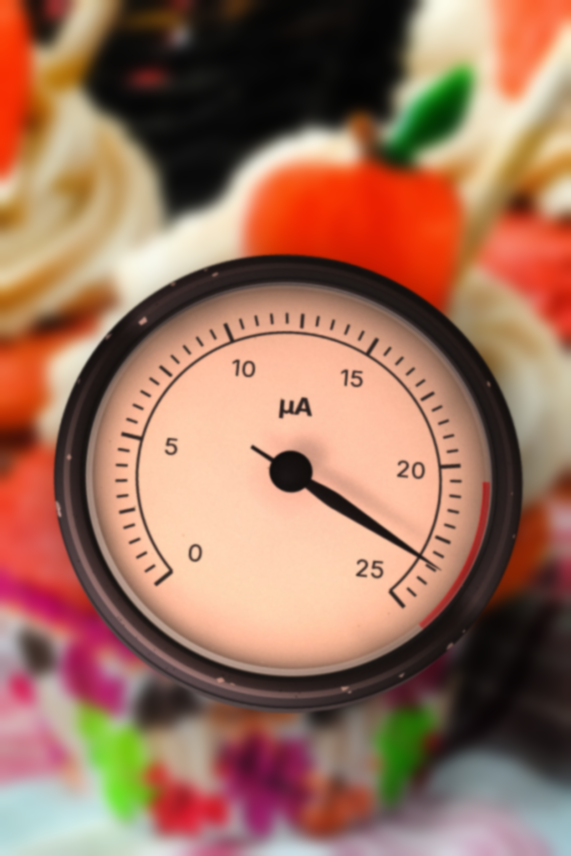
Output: 23.5 µA
